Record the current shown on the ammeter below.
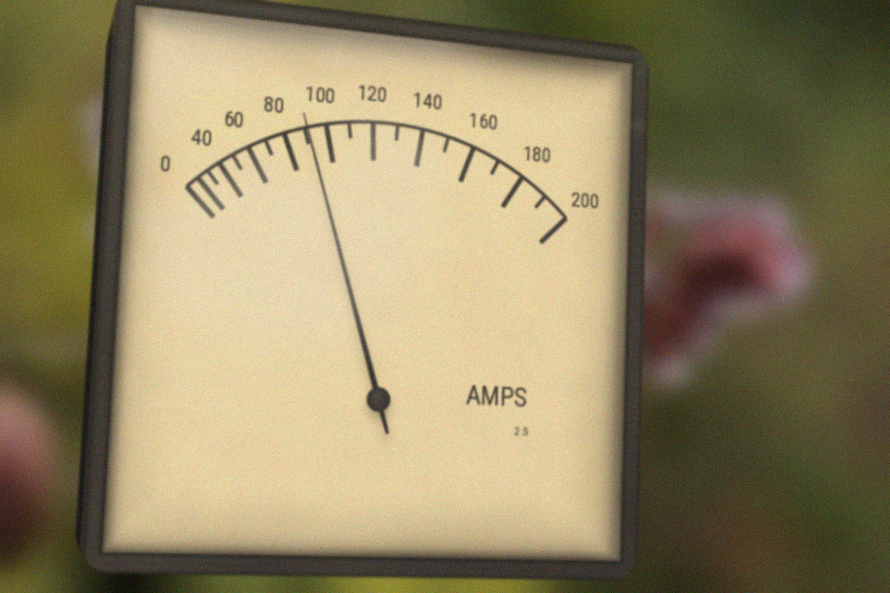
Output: 90 A
